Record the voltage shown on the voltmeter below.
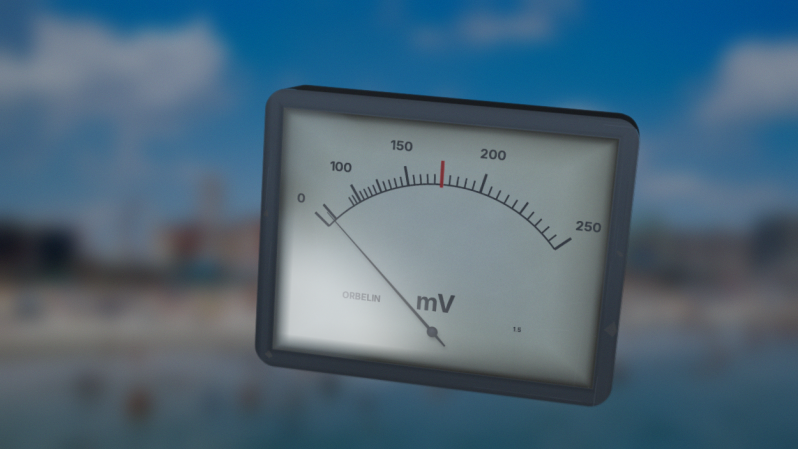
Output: 50 mV
